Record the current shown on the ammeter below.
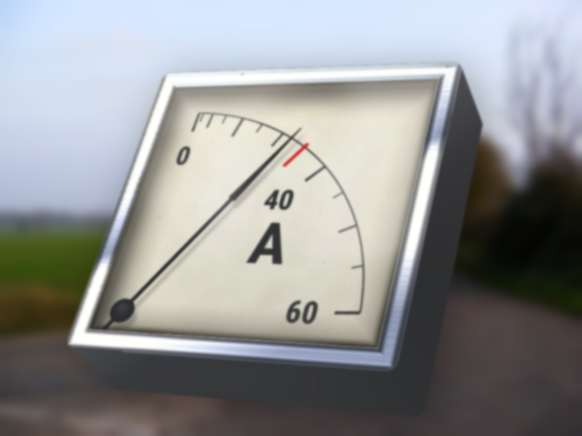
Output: 32.5 A
